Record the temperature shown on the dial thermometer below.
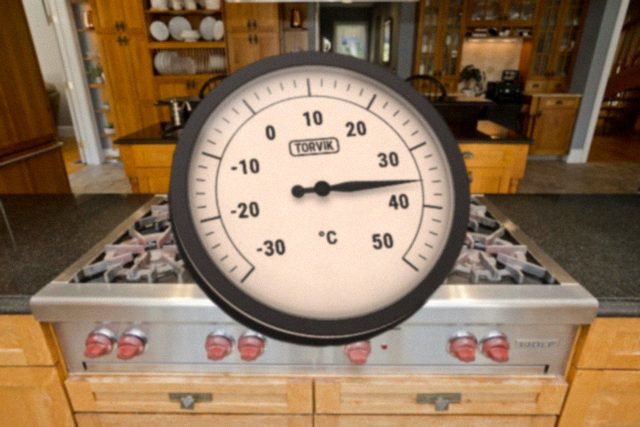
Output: 36 °C
